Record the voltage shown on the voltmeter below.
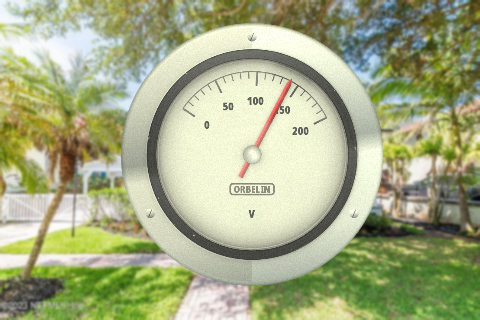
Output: 140 V
